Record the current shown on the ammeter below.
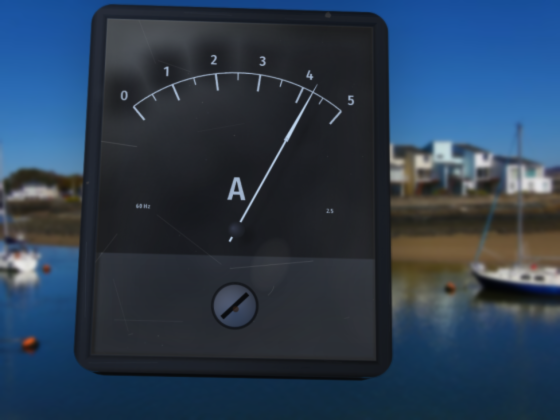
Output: 4.25 A
